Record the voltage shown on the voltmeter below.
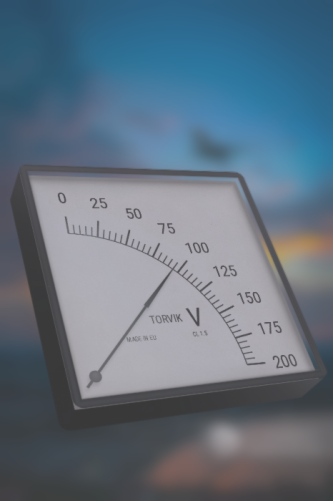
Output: 95 V
